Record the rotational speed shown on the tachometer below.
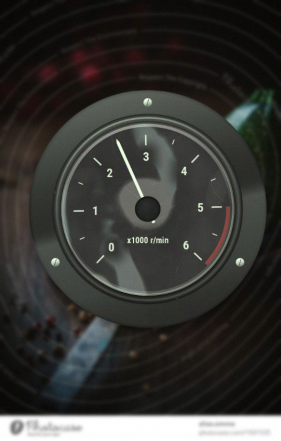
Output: 2500 rpm
